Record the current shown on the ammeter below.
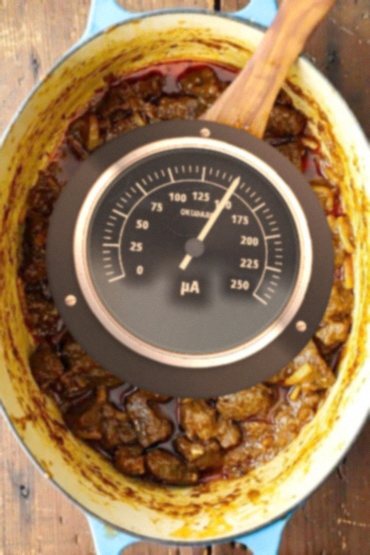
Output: 150 µA
